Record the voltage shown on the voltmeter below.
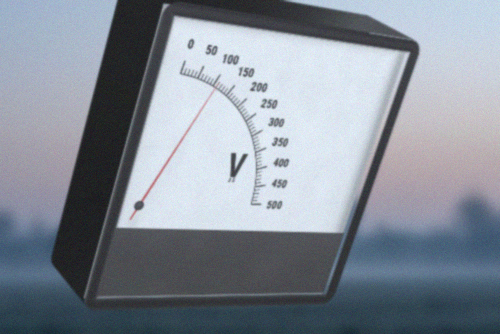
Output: 100 V
